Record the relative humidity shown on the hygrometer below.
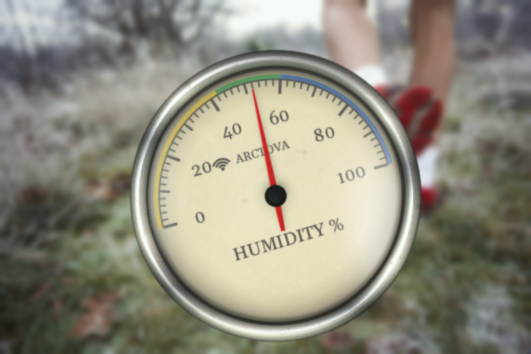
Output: 52 %
